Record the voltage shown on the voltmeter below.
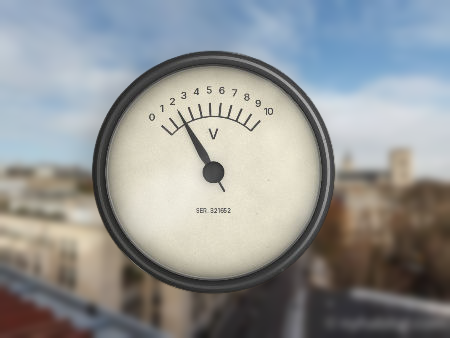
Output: 2 V
